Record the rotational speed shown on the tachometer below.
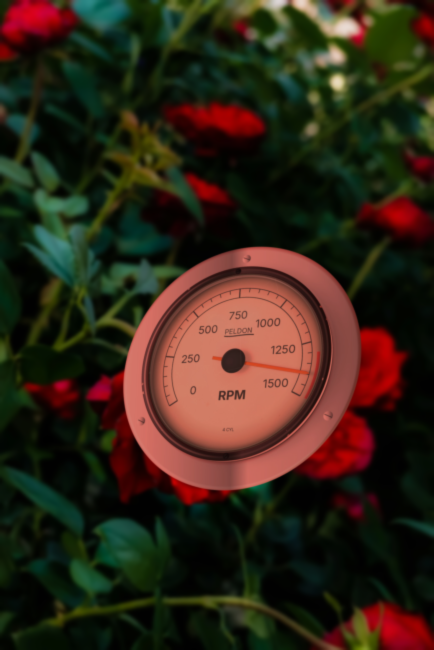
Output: 1400 rpm
